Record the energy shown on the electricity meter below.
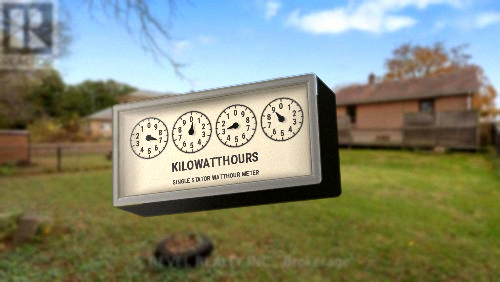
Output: 7029 kWh
